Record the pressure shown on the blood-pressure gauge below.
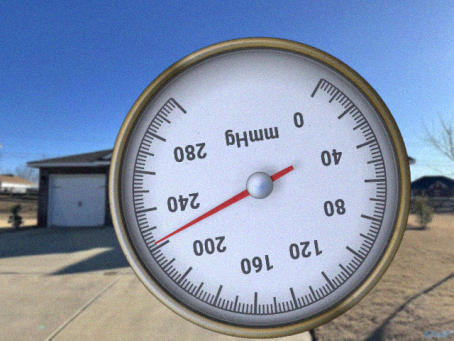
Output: 222 mmHg
